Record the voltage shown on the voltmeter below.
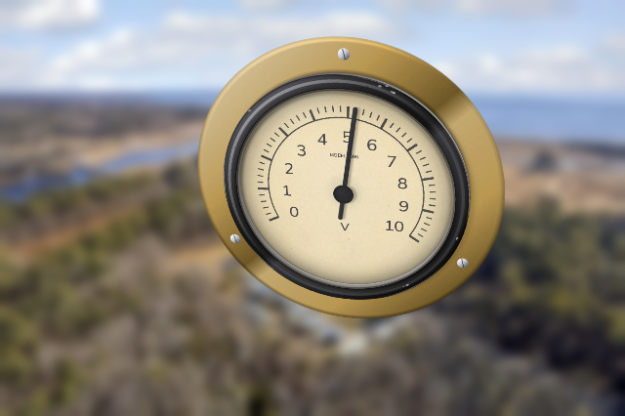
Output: 5.2 V
